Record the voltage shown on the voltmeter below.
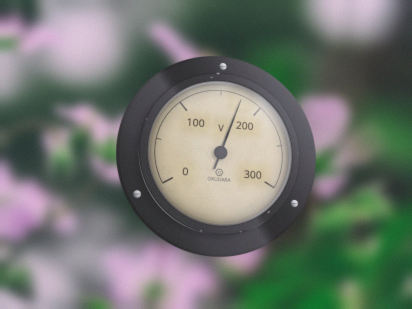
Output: 175 V
